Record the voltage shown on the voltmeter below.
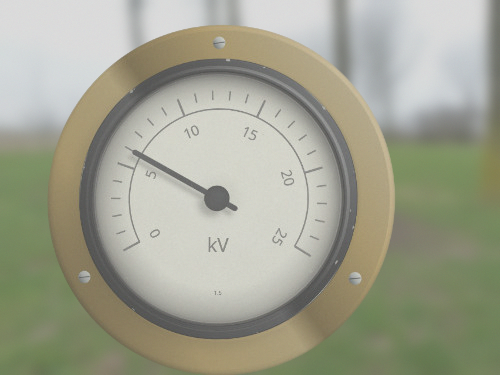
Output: 6 kV
